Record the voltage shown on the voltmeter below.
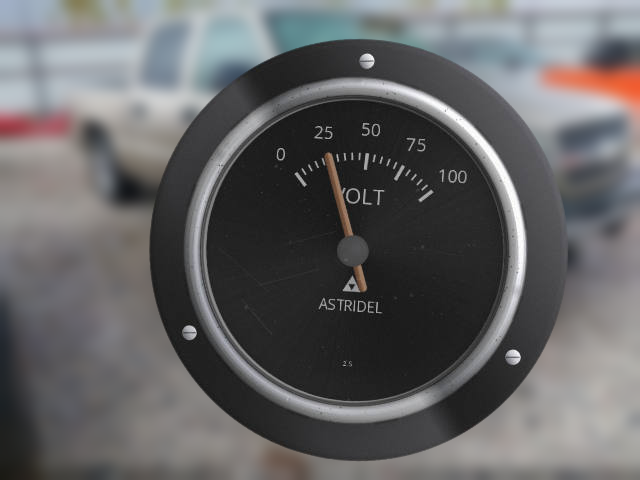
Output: 25 V
